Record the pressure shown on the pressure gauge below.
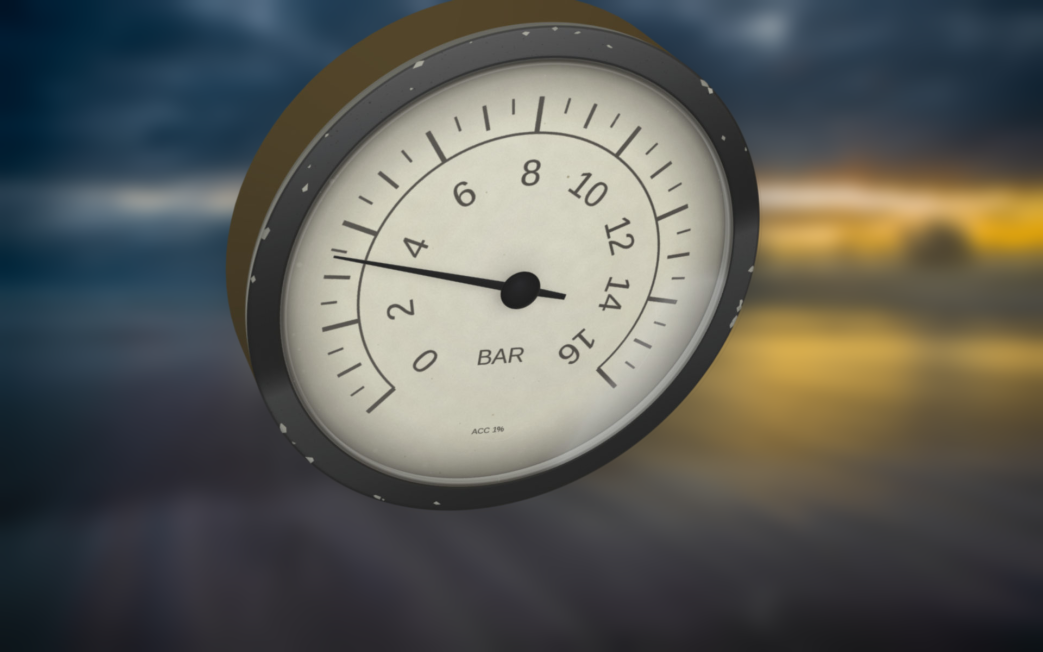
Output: 3.5 bar
